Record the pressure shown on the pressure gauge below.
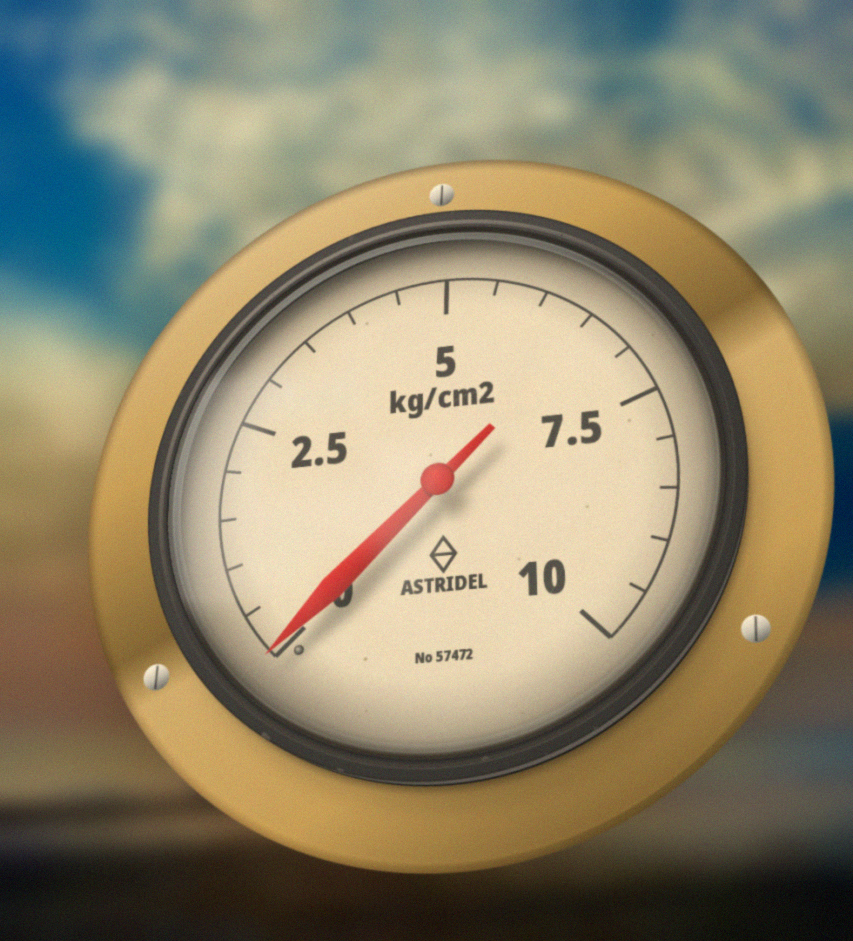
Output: 0 kg/cm²
